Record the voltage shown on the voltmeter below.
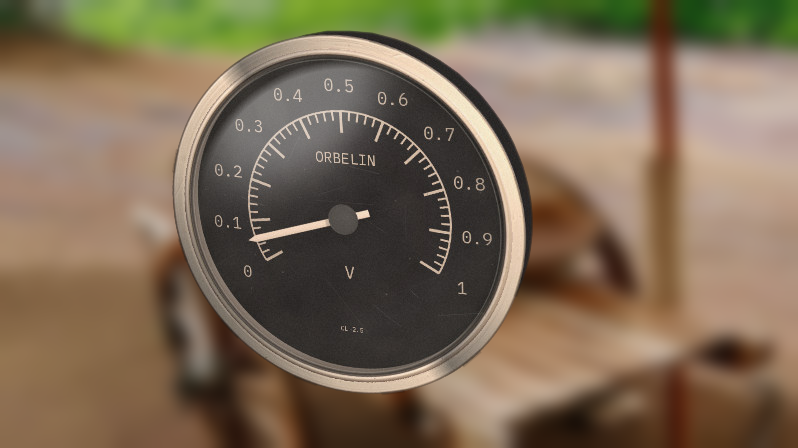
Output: 0.06 V
